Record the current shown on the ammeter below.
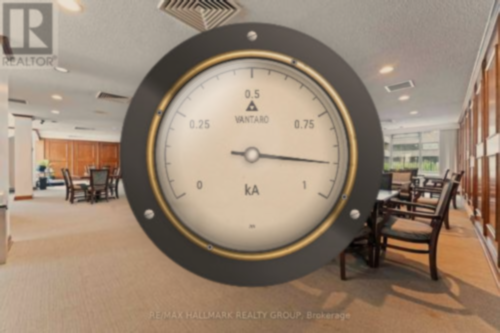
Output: 0.9 kA
